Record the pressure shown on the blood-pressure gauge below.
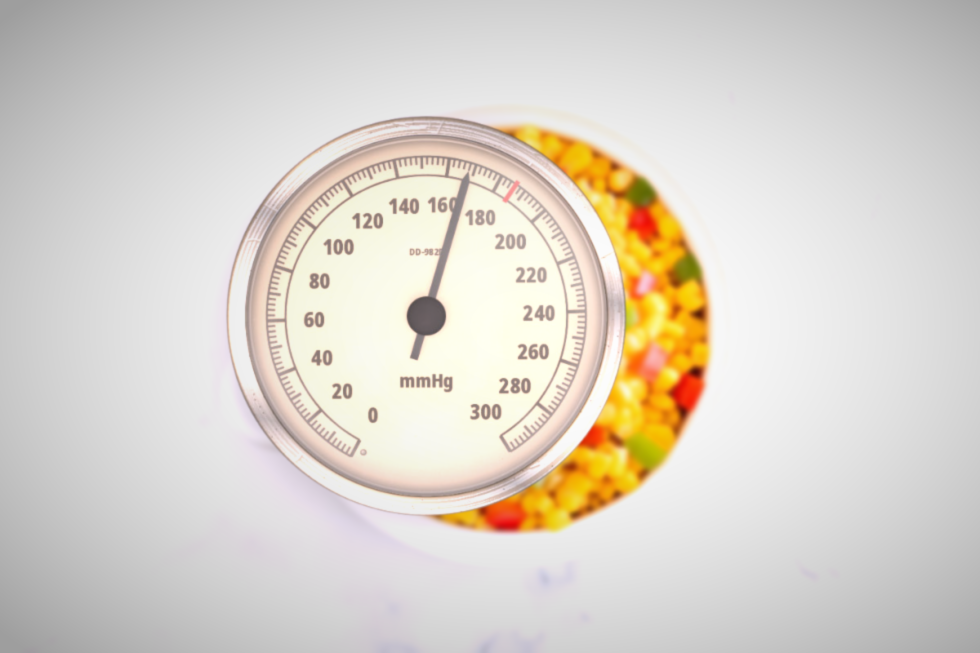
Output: 168 mmHg
